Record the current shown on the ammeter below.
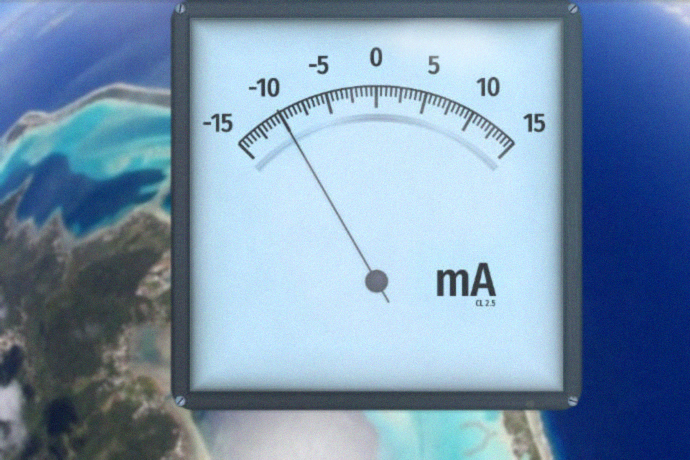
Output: -10 mA
